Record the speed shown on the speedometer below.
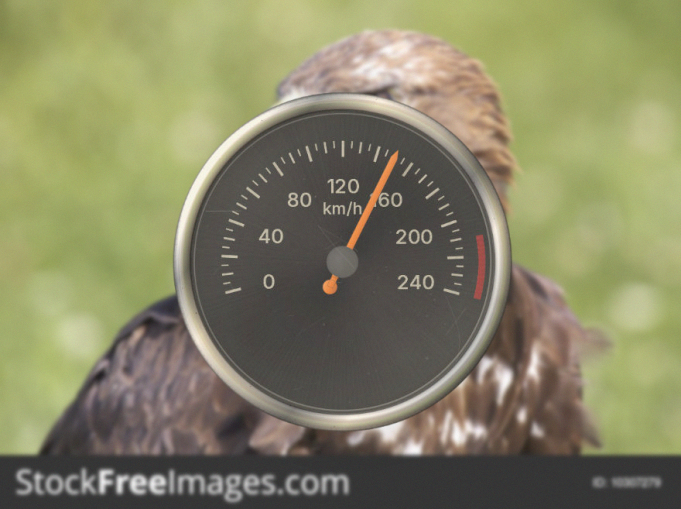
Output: 150 km/h
